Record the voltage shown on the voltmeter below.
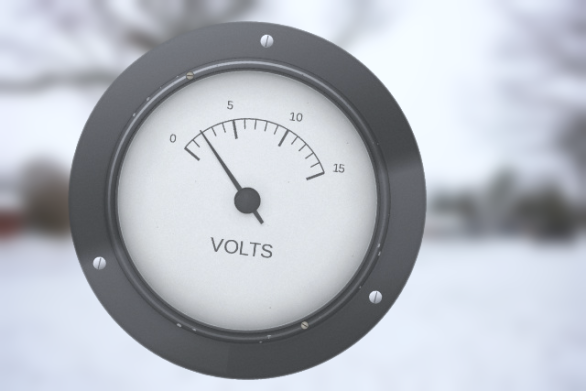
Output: 2 V
